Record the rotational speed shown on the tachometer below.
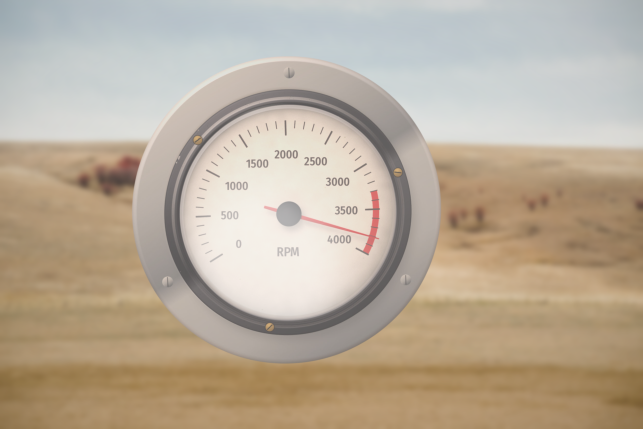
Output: 3800 rpm
